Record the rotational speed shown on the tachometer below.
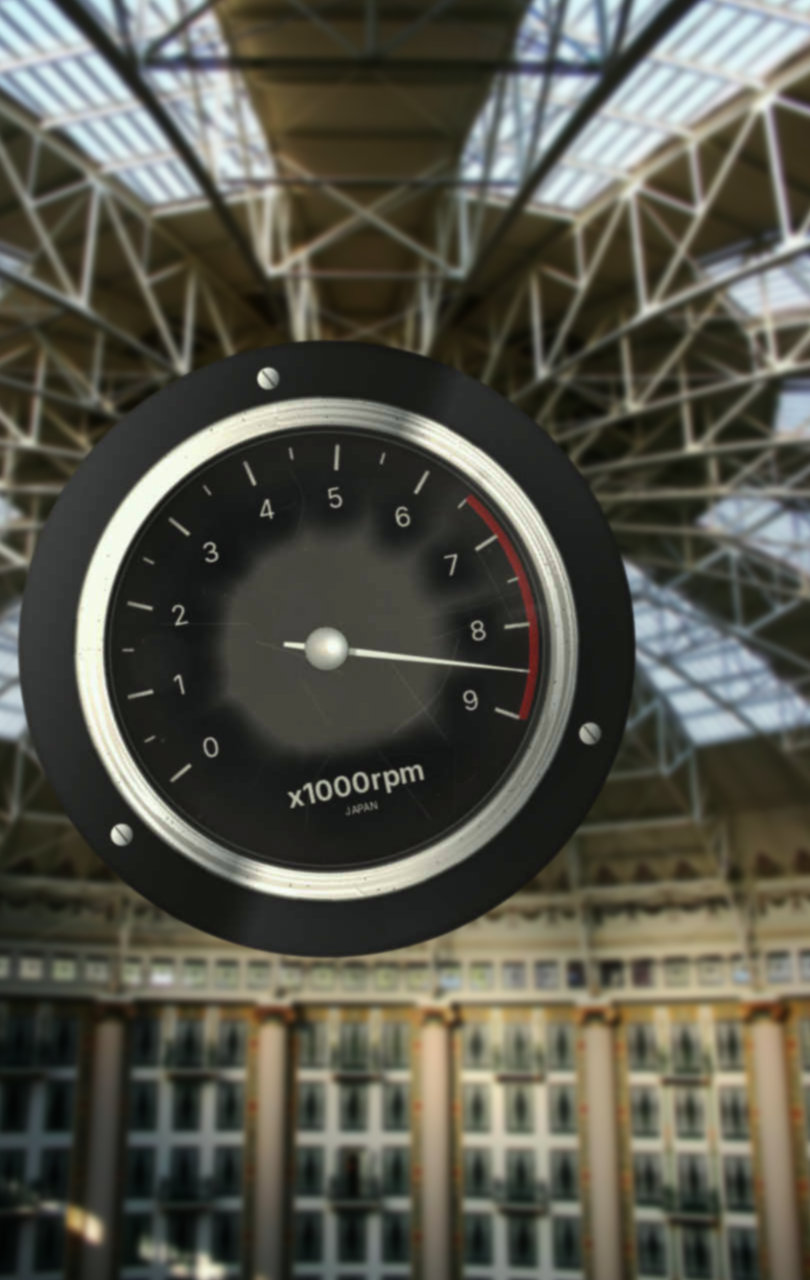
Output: 8500 rpm
